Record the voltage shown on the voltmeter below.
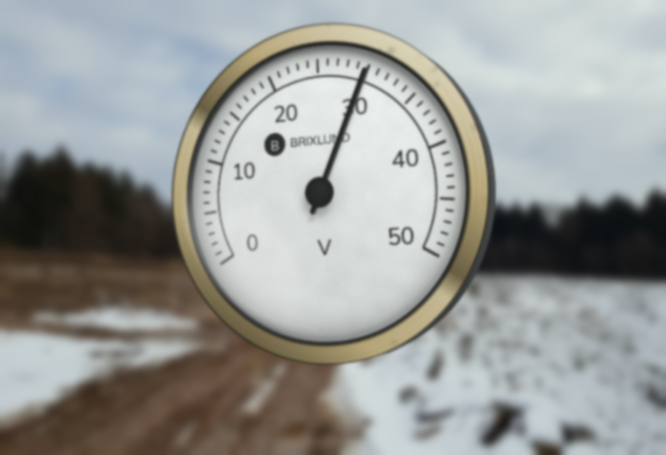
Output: 30 V
